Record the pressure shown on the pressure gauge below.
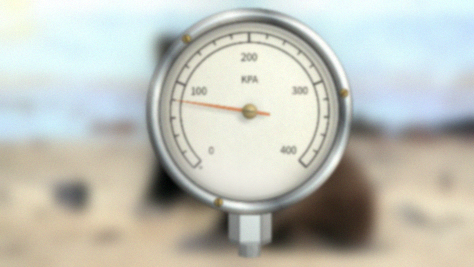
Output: 80 kPa
